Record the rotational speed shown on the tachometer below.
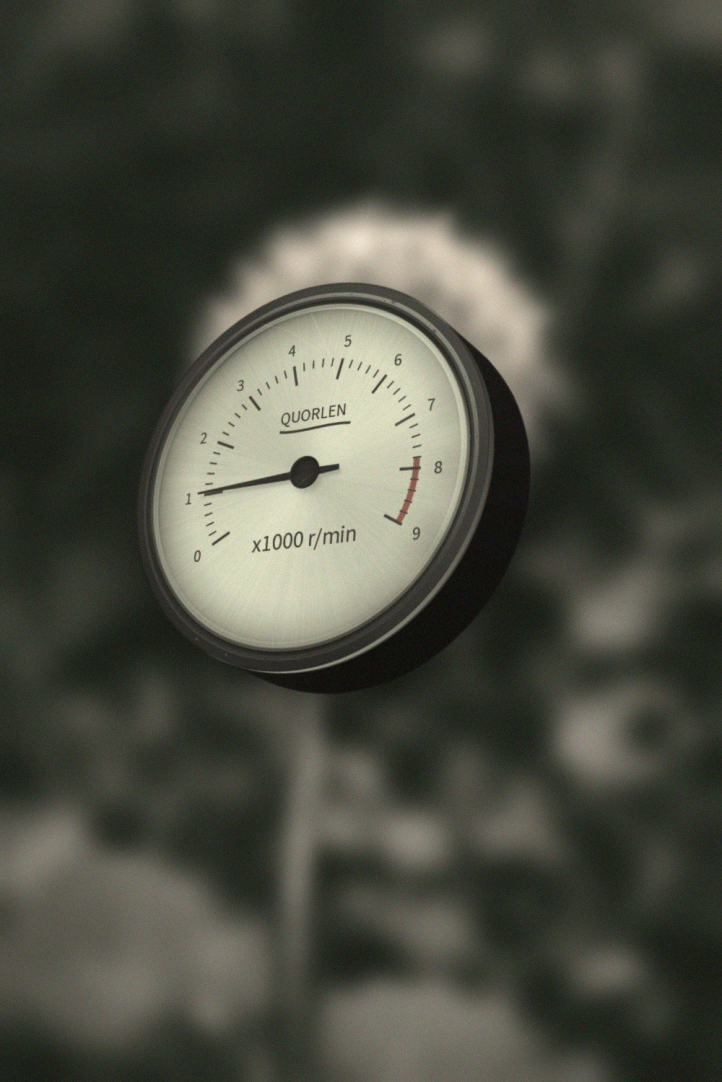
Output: 1000 rpm
